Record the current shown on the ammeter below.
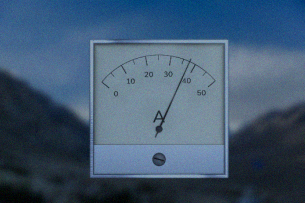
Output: 37.5 A
